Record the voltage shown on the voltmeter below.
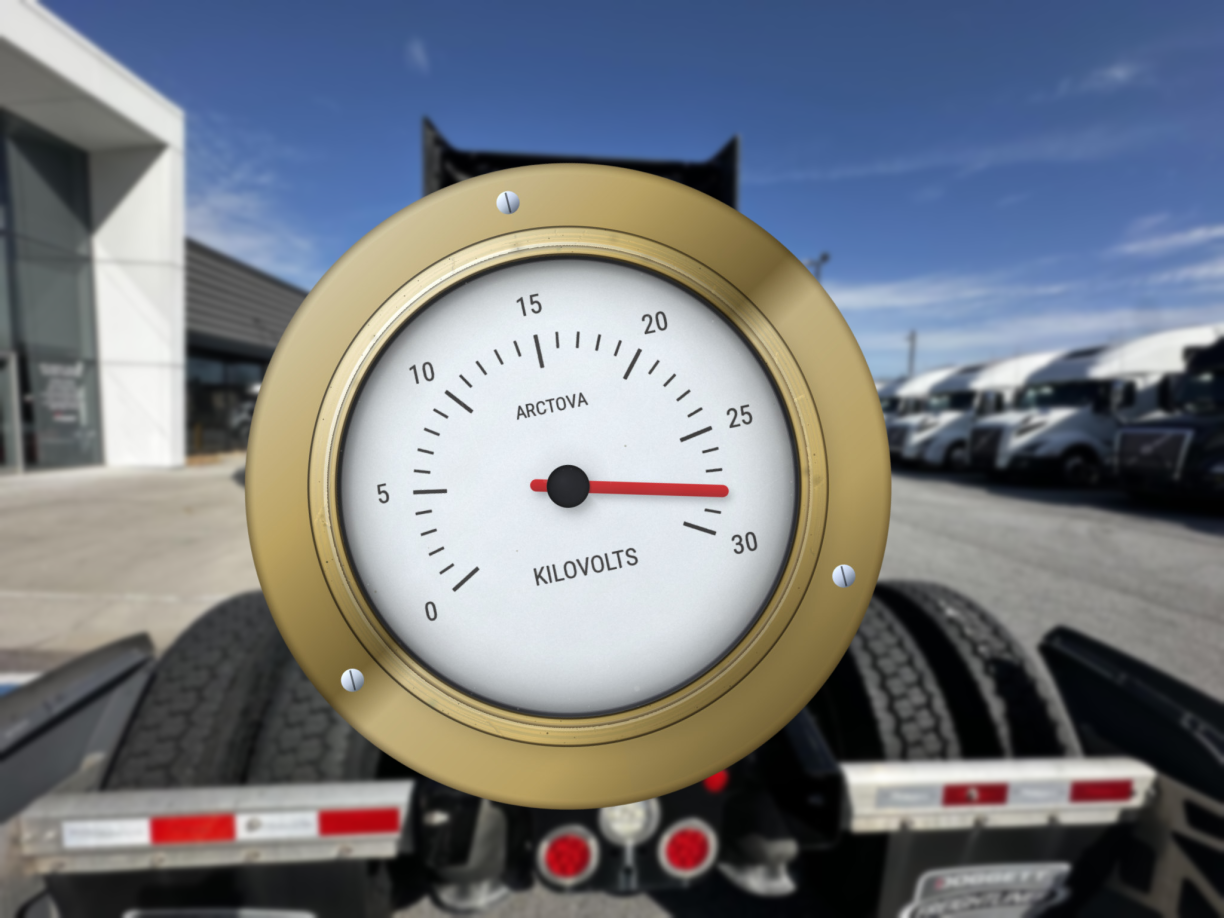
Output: 28 kV
